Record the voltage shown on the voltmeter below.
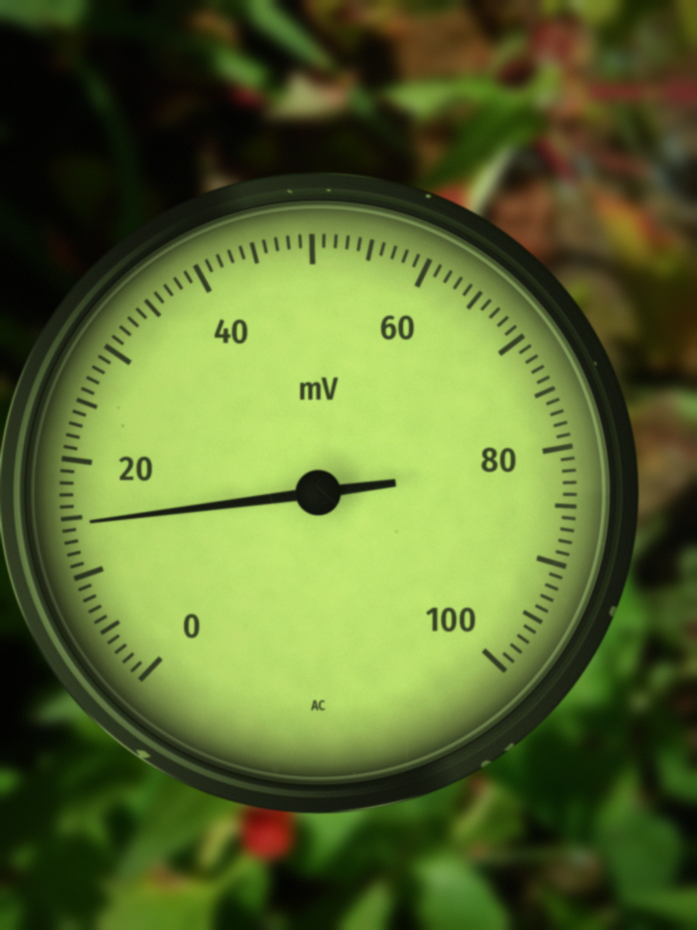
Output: 14.5 mV
